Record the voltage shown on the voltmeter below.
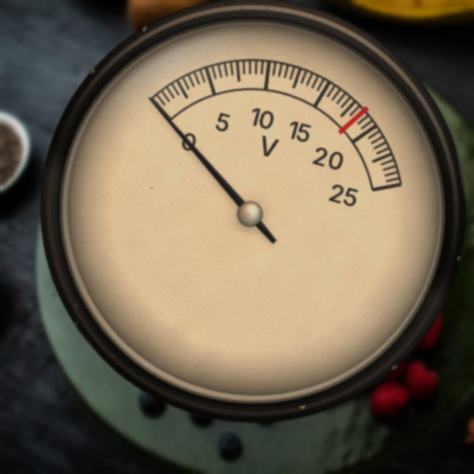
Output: 0 V
